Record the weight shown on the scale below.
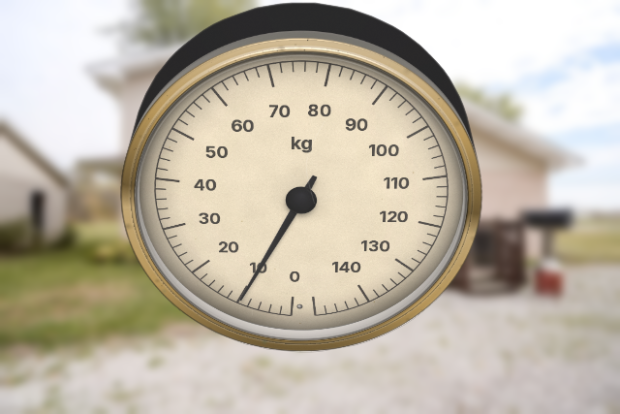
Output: 10 kg
